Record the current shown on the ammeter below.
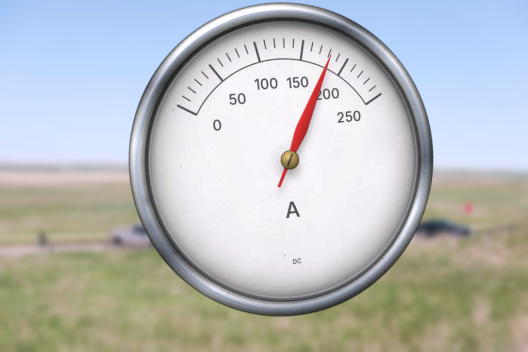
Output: 180 A
